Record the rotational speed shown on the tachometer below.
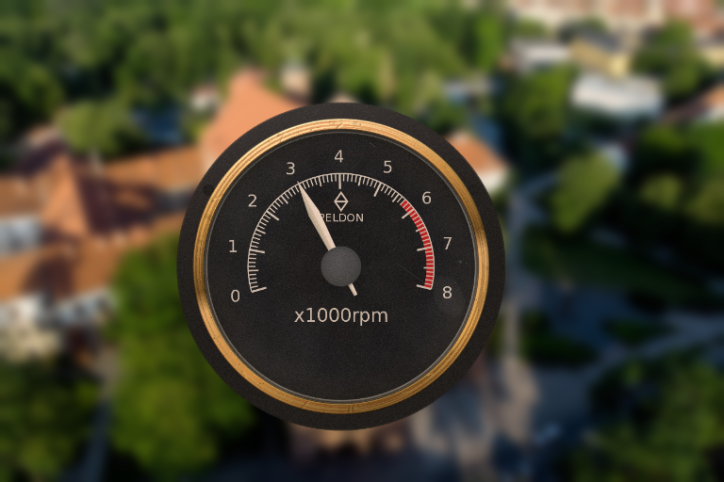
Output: 3000 rpm
